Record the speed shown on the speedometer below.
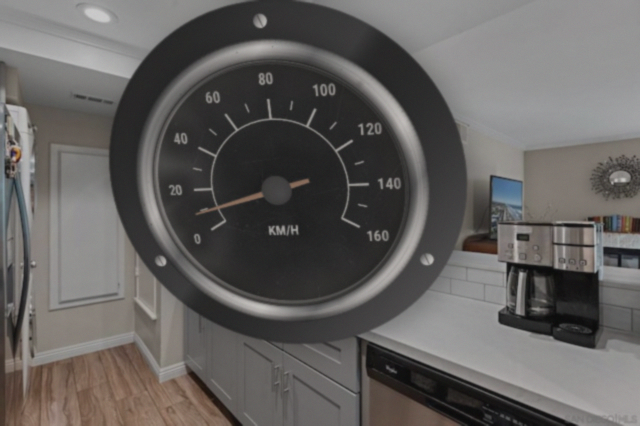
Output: 10 km/h
